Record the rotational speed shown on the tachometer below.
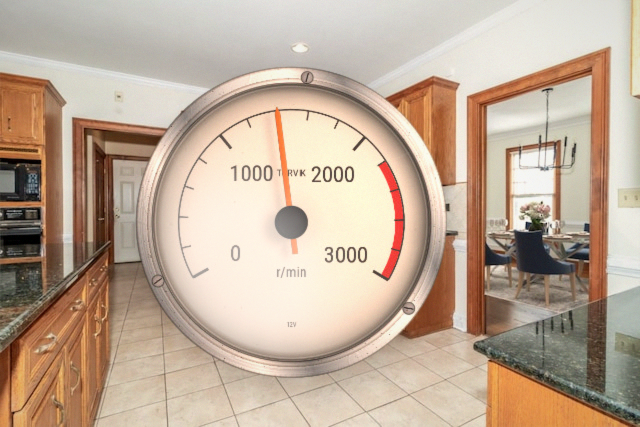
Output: 1400 rpm
